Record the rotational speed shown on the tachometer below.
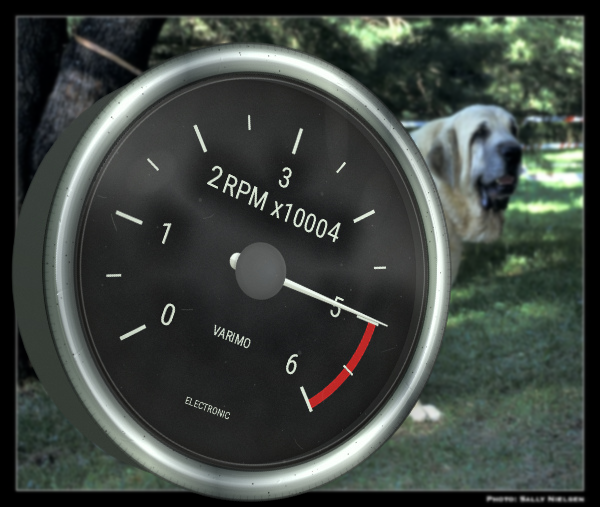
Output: 5000 rpm
